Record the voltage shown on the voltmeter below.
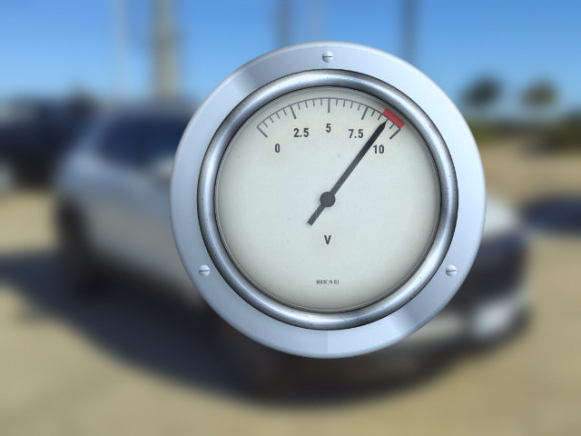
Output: 9 V
